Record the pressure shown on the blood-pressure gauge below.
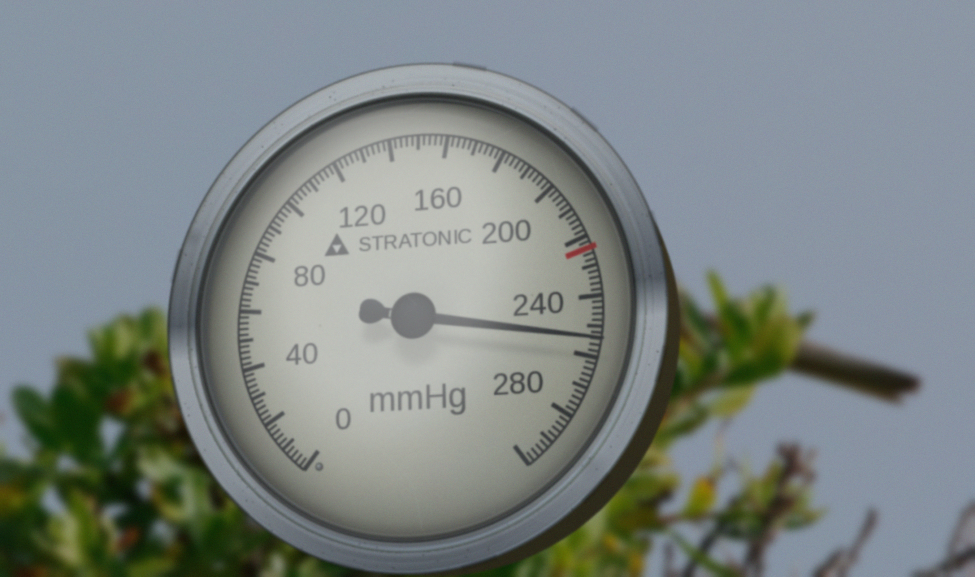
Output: 254 mmHg
